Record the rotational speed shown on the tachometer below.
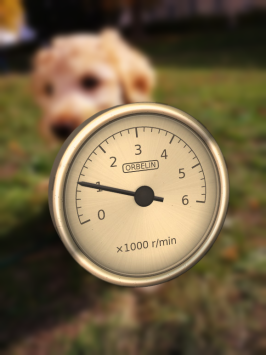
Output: 1000 rpm
